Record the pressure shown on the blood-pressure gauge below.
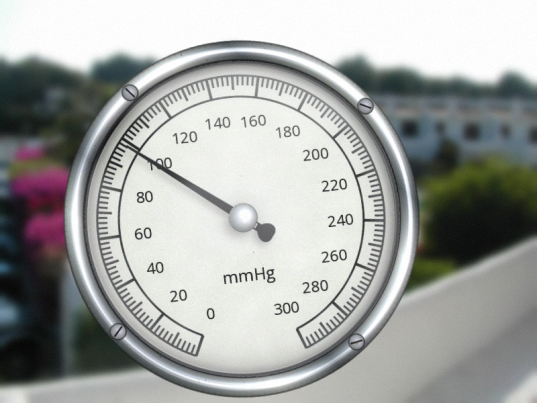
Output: 98 mmHg
